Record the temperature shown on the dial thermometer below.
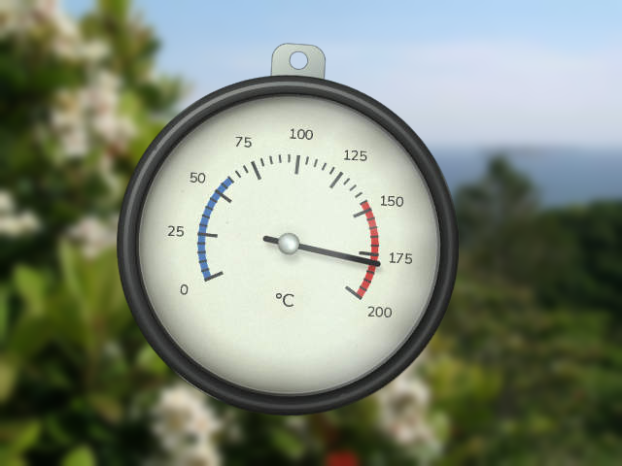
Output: 180 °C
